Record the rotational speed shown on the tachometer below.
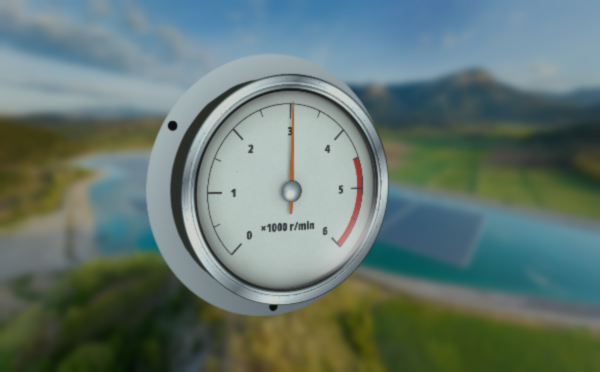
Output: 3000 rpm
